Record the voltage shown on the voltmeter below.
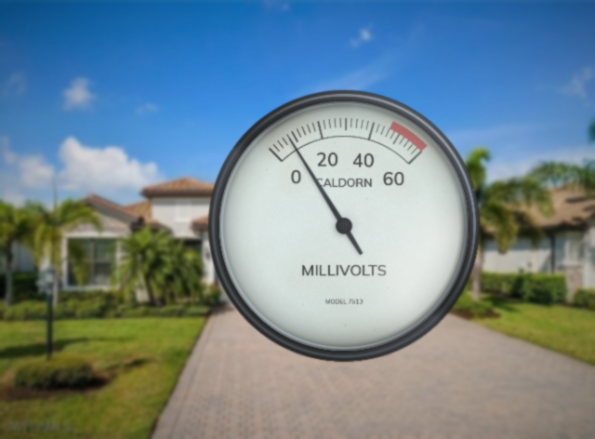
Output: 8 mV
